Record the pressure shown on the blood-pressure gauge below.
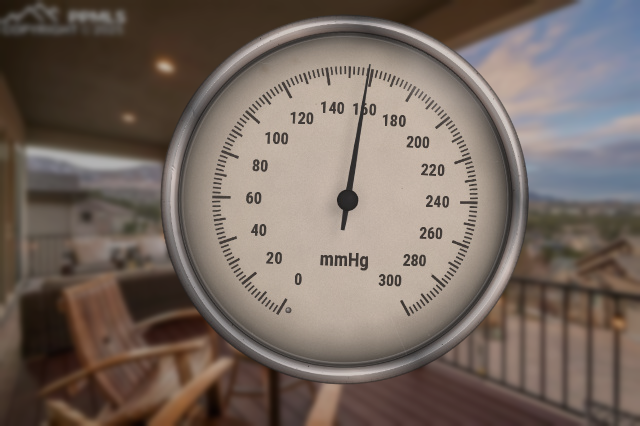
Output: 158 mmHg
